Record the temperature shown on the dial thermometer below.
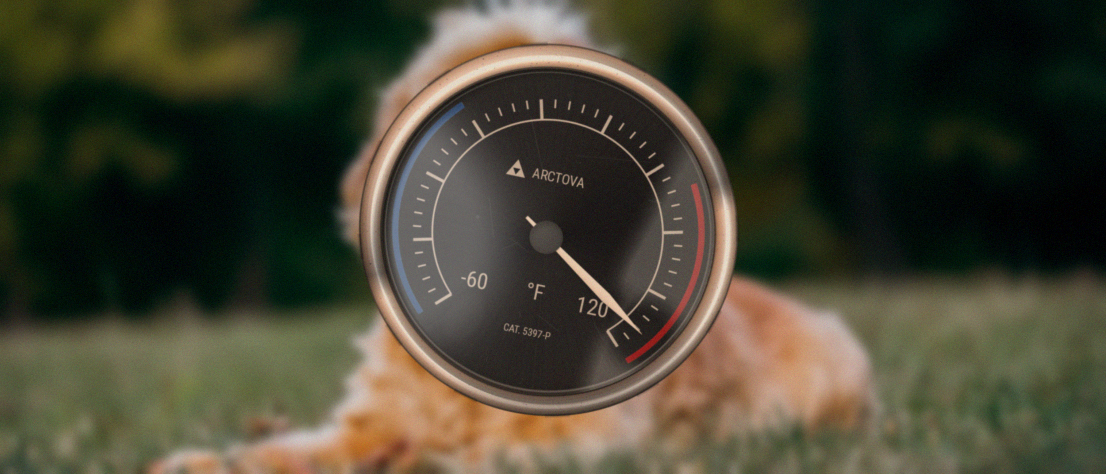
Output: 112 °F
